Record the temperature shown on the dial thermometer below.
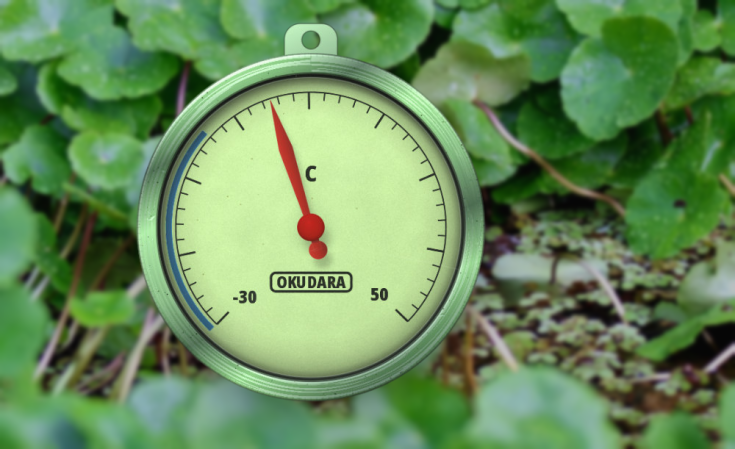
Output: 5 °C
